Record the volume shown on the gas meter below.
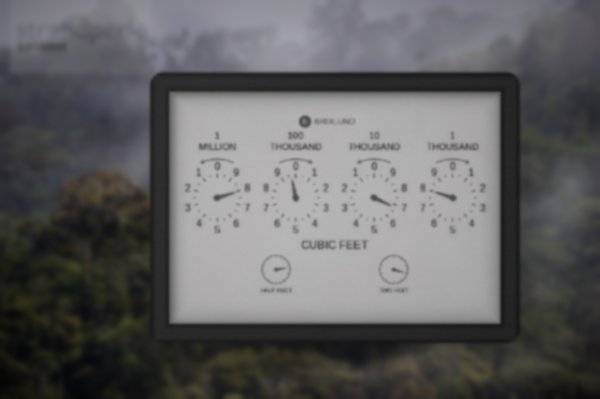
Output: 796800 ft³
